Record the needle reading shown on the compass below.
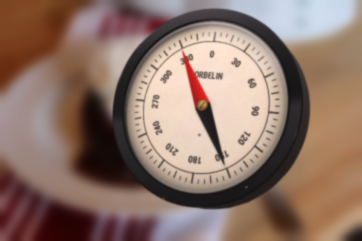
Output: 330 °
